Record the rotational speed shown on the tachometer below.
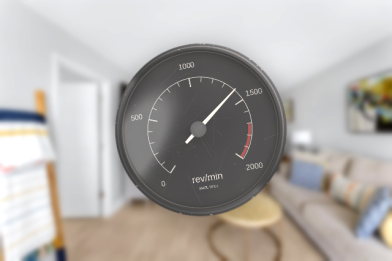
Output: 1400 rpm
